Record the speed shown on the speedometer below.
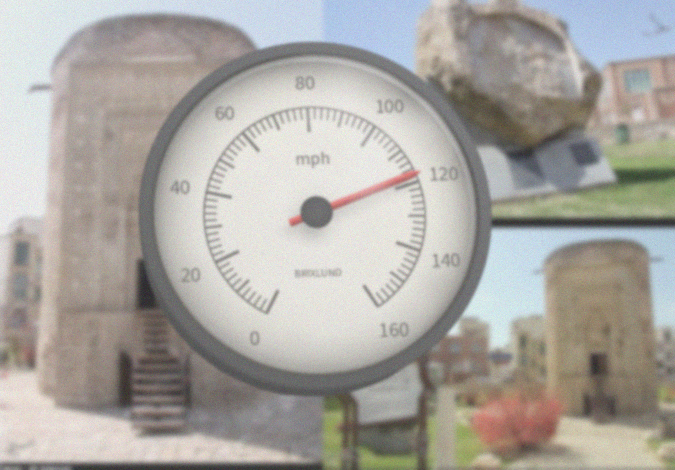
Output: 118 mph
